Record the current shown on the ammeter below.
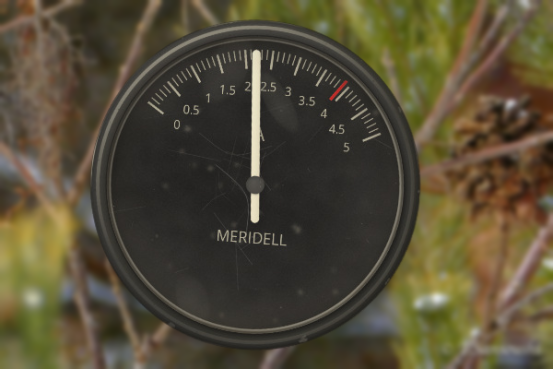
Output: 2.2 A
